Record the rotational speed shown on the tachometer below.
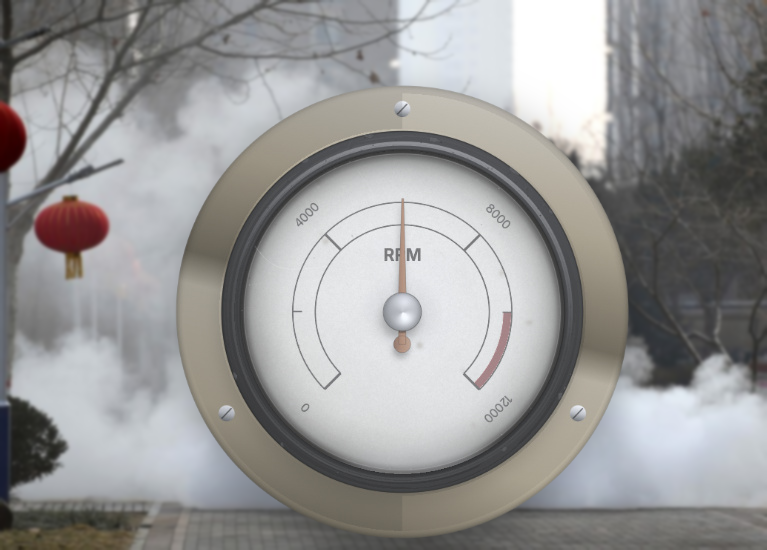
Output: 6000 rpm
